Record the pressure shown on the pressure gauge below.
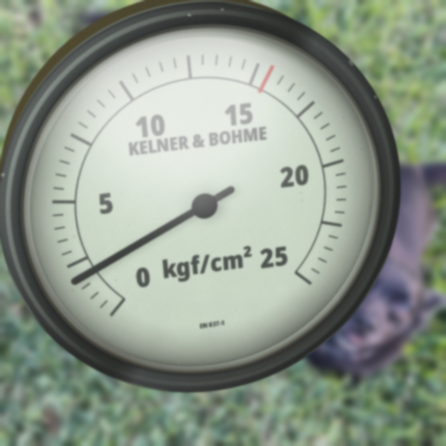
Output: 2 kg/cm²
